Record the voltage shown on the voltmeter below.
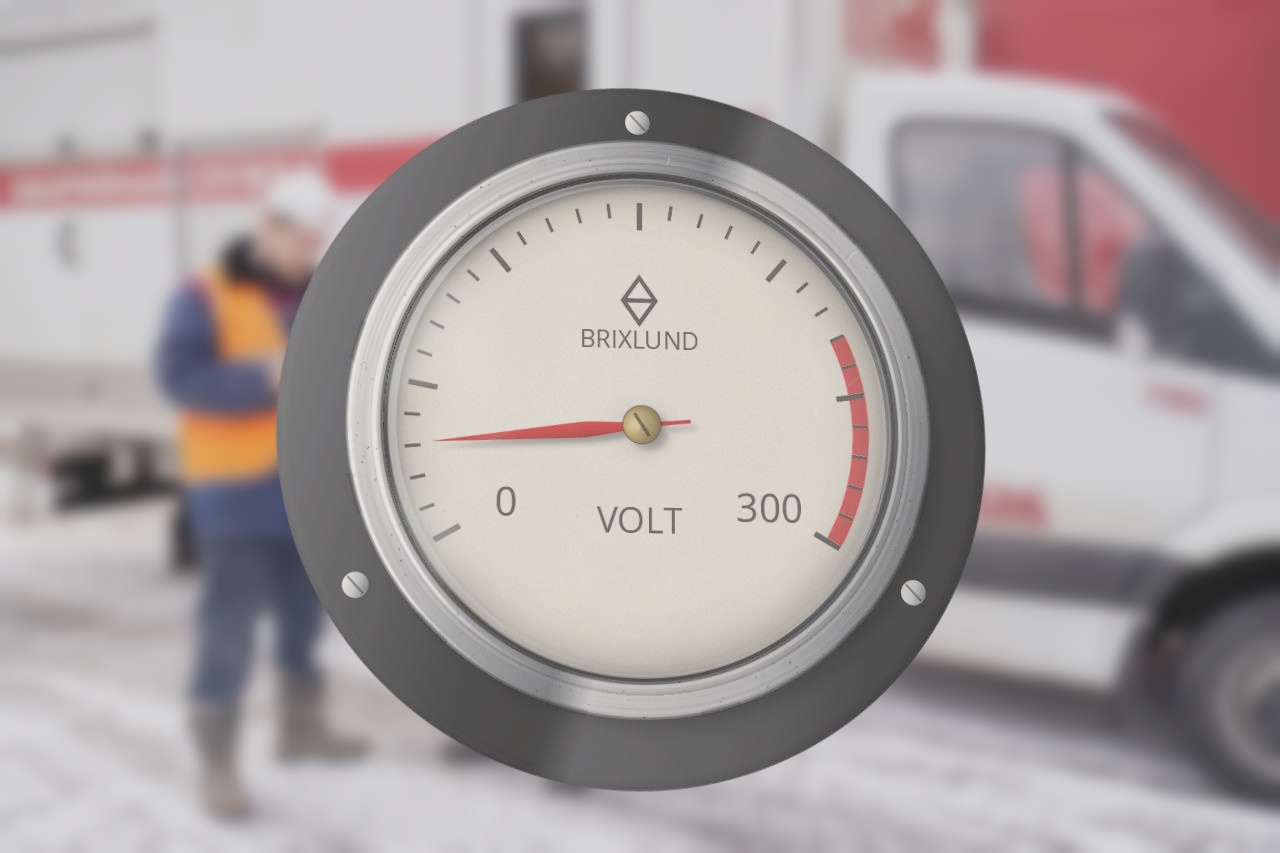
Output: 30 V
